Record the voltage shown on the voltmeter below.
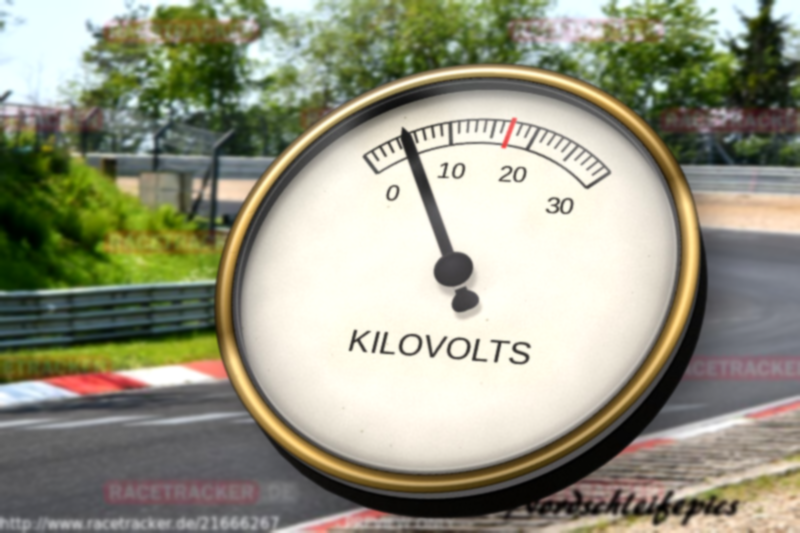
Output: 5 kV
